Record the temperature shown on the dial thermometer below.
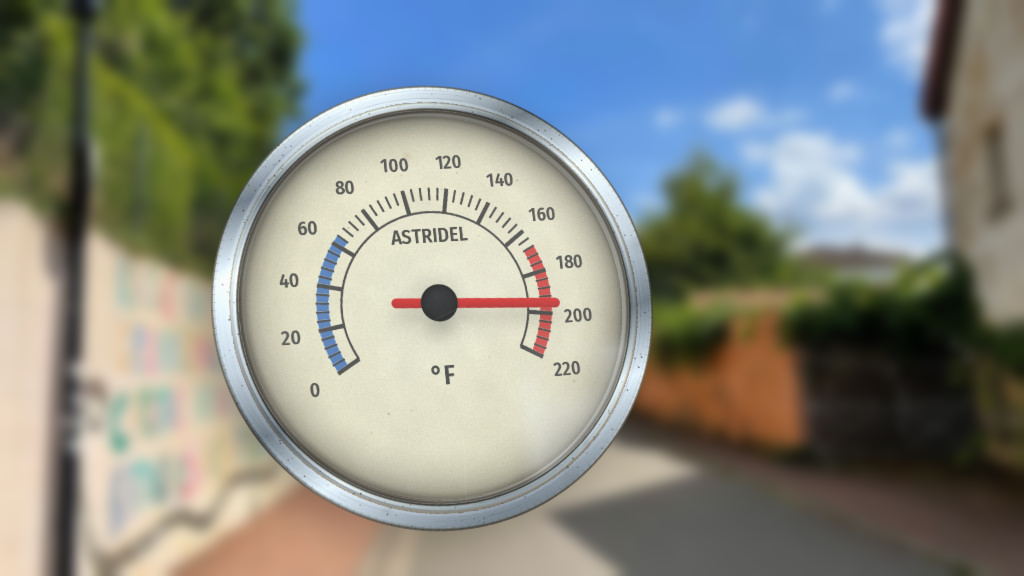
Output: 196 °F
